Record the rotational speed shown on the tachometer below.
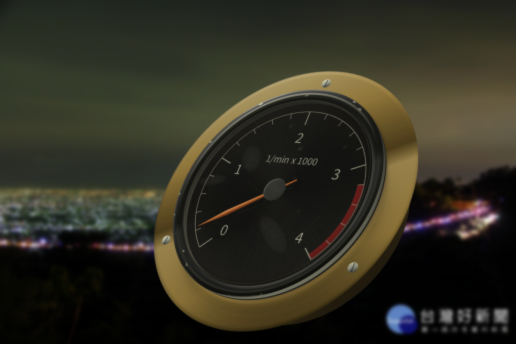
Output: 200 rpm
